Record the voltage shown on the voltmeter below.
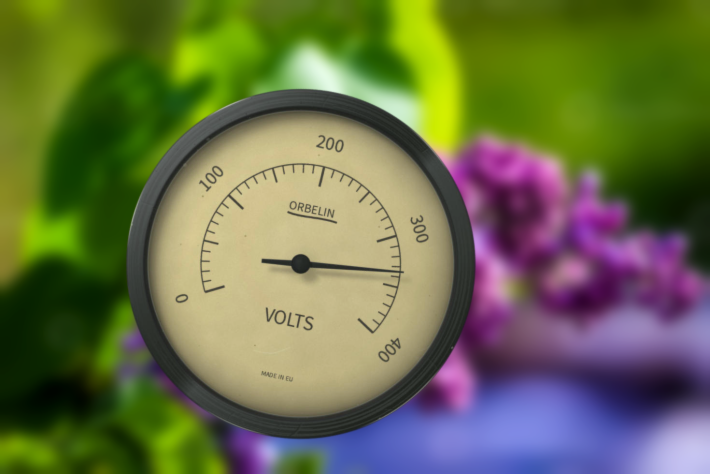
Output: 335 V
